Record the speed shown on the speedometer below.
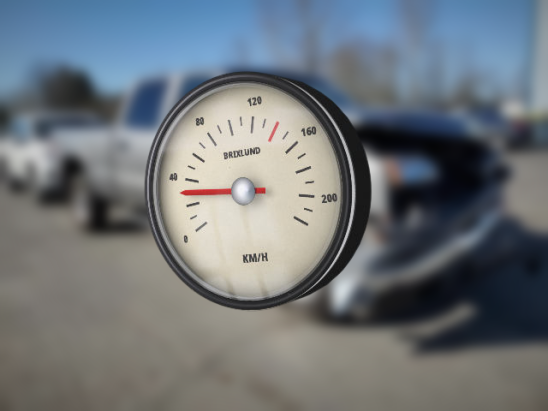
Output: 30 km/h
